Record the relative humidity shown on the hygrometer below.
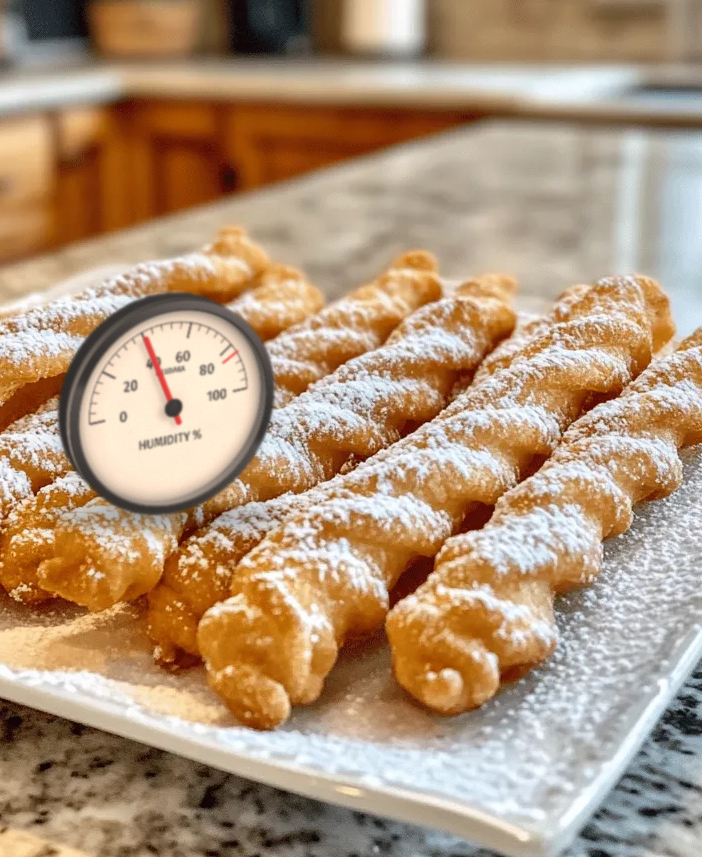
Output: 40 %
